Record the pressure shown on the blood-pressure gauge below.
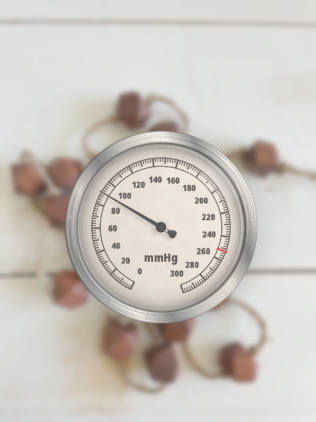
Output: 90 mmHg
